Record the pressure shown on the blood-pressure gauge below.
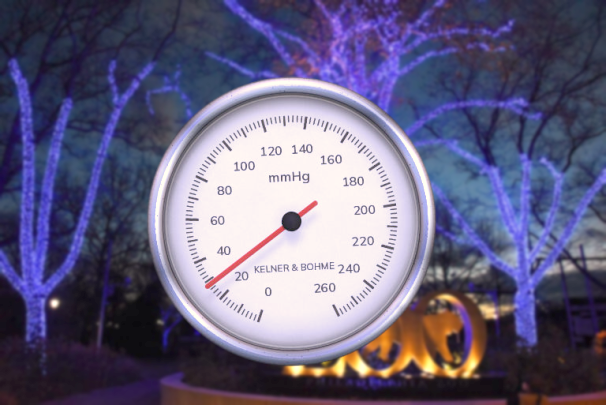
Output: 28 mmHg
